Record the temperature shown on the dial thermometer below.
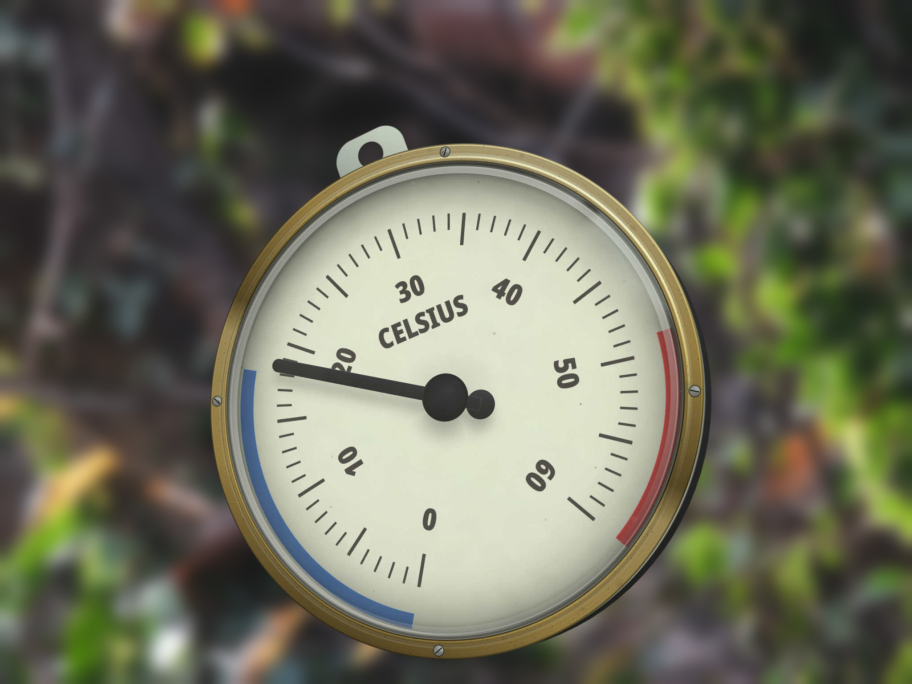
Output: 18.5 °C
